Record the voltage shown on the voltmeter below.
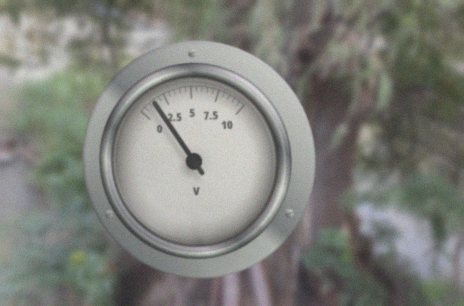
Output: 1.5 V
